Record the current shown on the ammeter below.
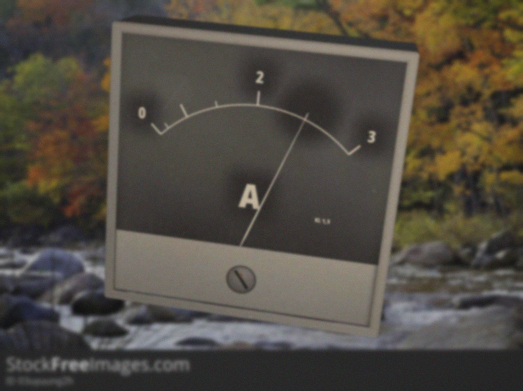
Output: 2.5 A
